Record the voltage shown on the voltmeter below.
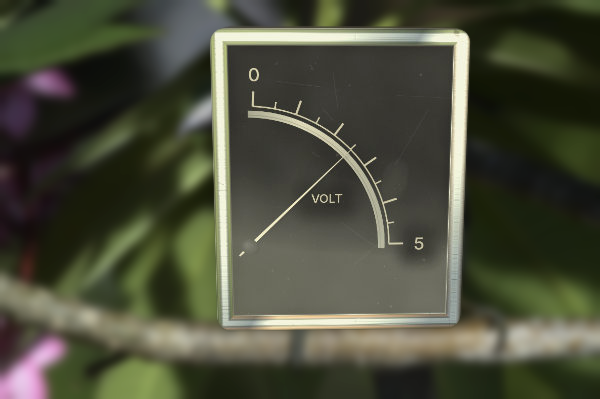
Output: 2.5 V
